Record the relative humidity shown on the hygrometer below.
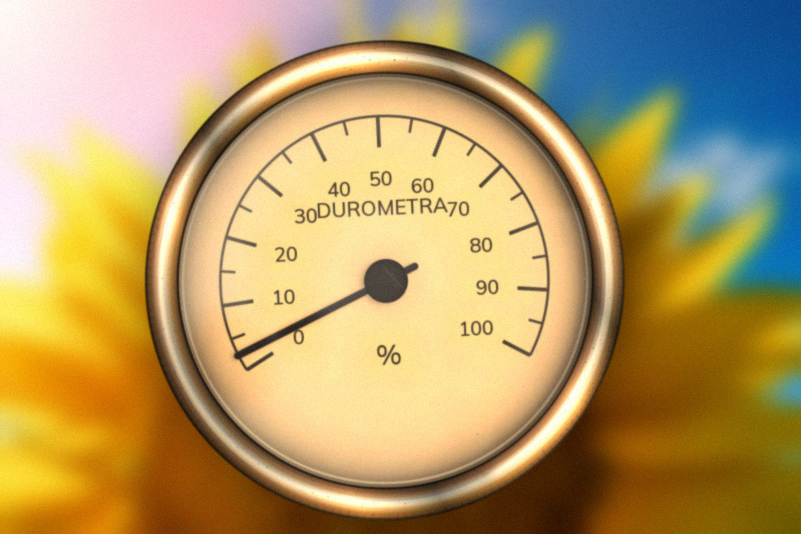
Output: 2.5 %
